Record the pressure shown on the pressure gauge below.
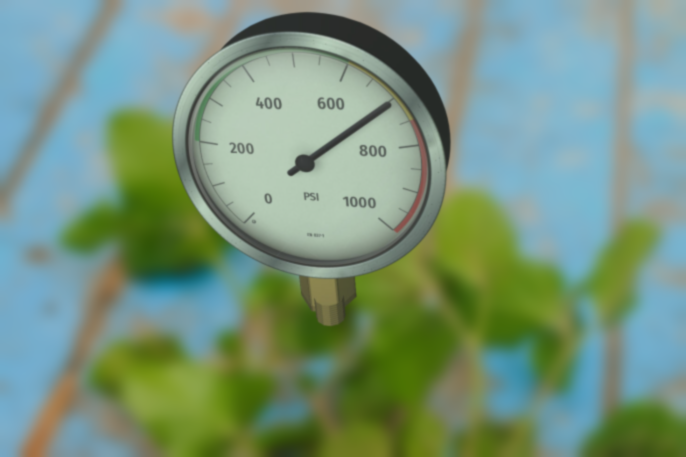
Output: 700 psi
